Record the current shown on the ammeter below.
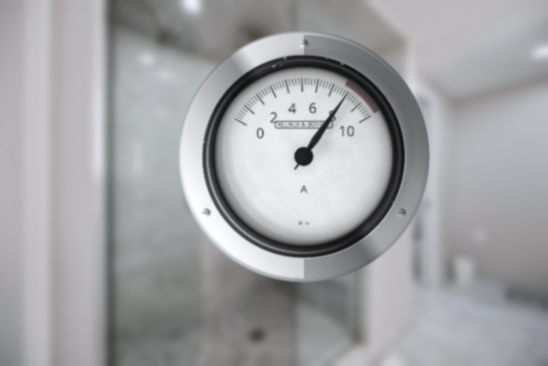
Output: 8 A
